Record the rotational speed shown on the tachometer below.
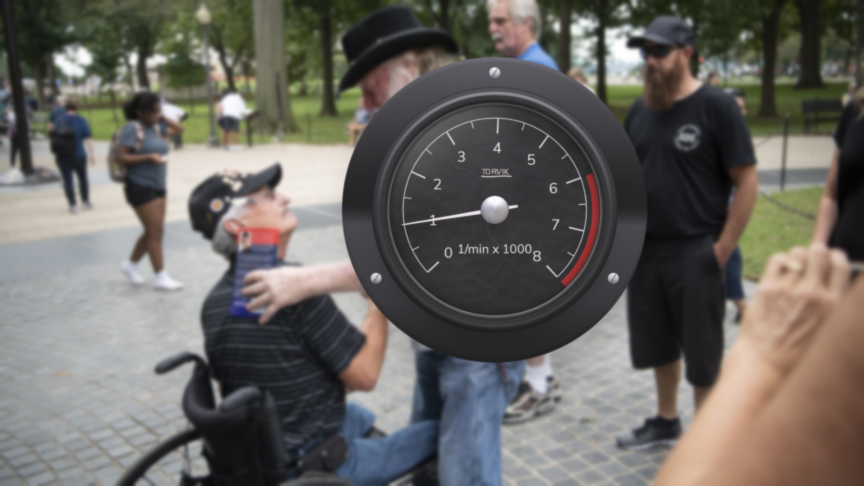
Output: 1000 rpm
